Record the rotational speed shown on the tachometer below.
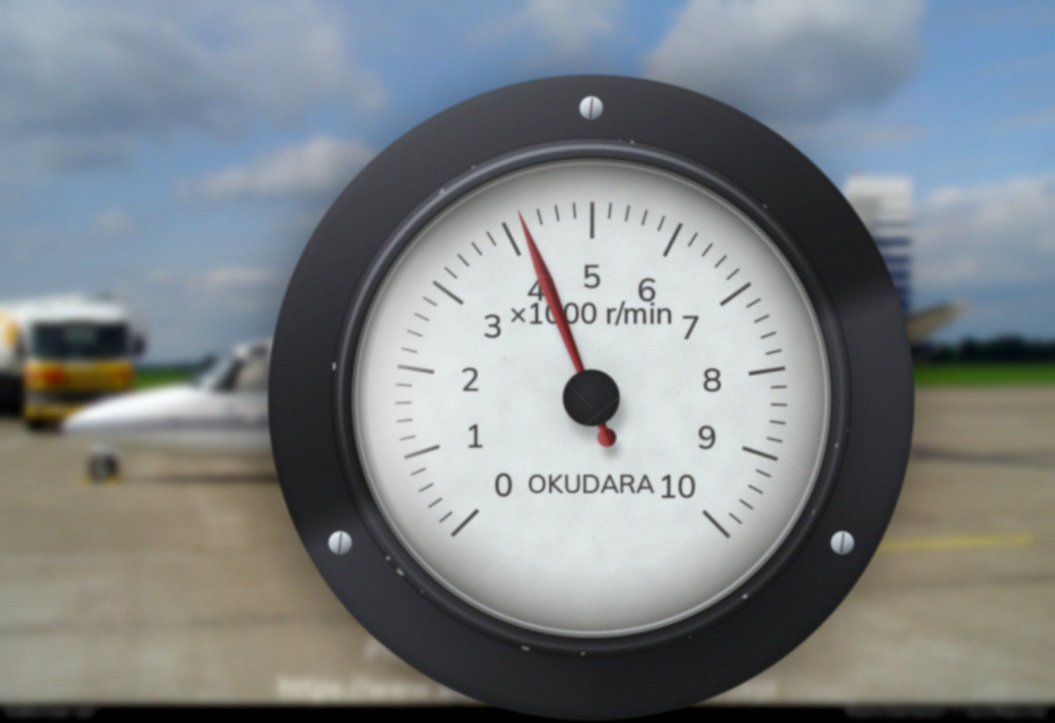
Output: 4200 rpm
